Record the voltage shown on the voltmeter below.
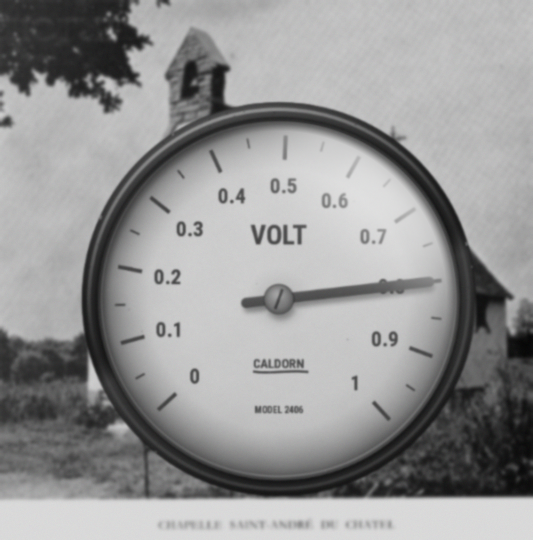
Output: 0.8 V
